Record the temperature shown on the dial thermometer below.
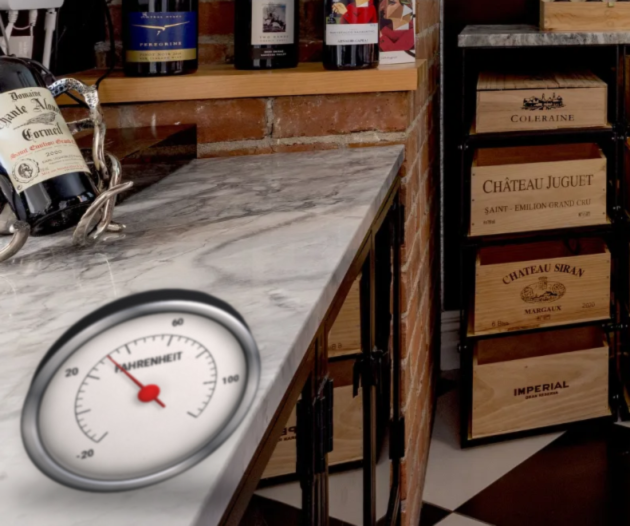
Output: 32 °F
